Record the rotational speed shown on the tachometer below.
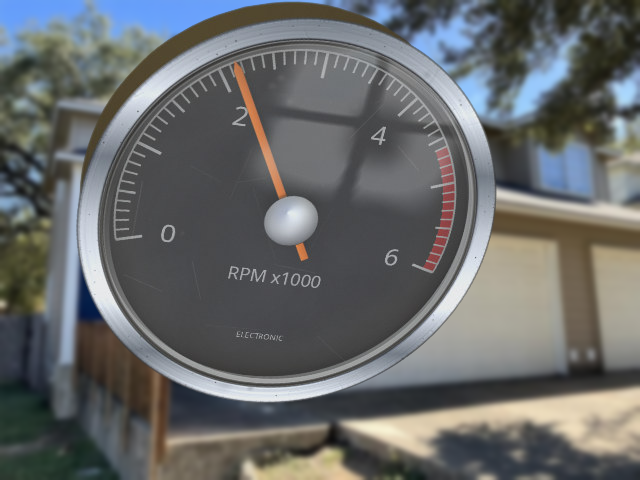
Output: 2150 rpm
